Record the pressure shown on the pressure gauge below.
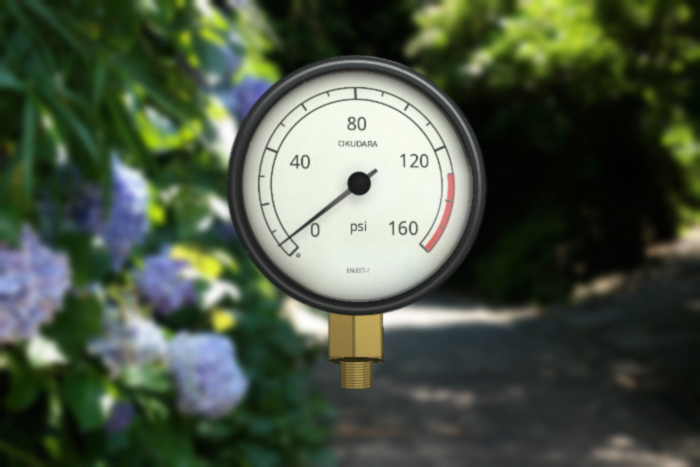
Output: 5 psi
